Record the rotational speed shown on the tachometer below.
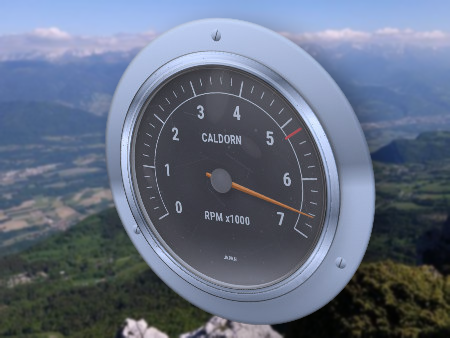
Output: 6600 rpm
